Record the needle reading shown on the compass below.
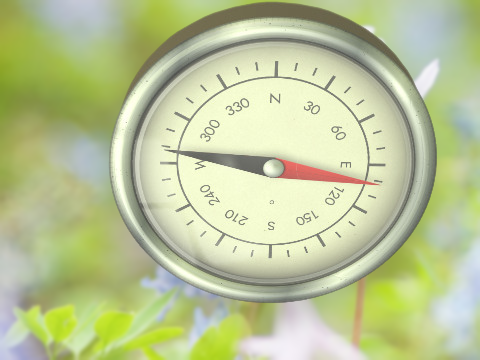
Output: 100 °
